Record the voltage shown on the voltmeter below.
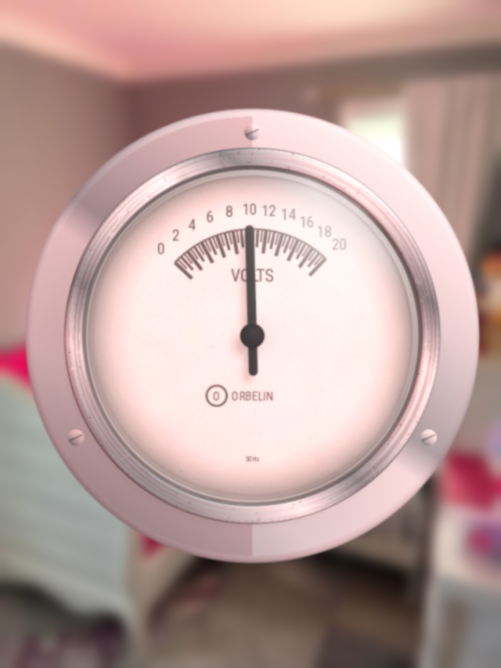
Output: 10 V
